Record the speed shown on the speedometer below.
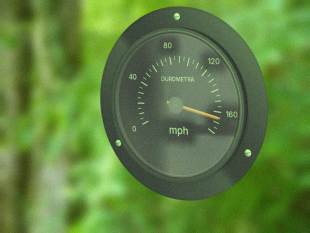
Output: 165 mph
